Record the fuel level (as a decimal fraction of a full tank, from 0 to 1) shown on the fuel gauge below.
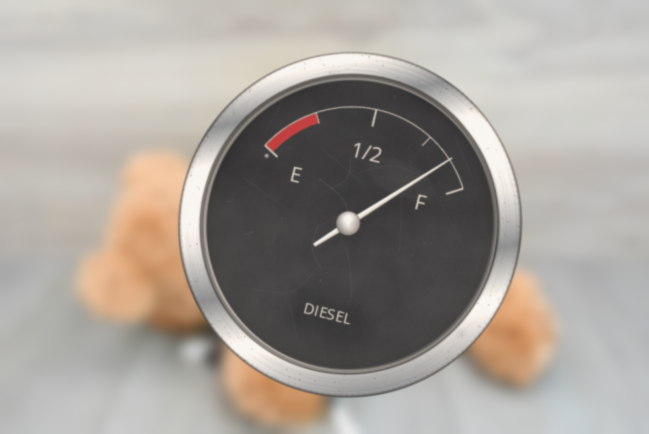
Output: 0.875
